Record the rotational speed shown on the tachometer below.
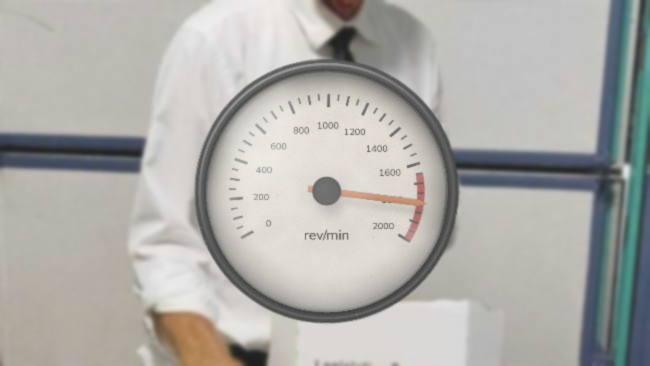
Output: 1800 rpm
